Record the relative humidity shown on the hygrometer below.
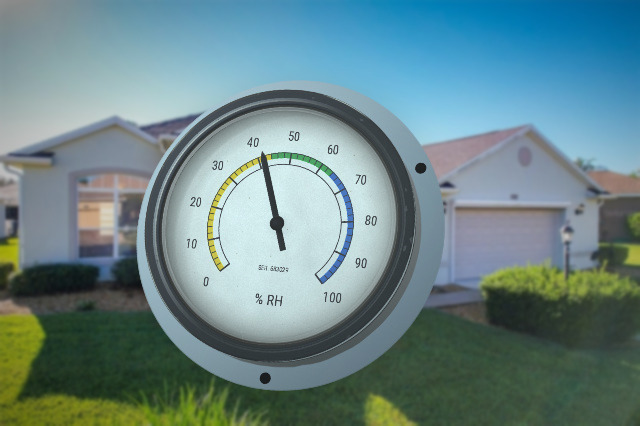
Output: 42 %
